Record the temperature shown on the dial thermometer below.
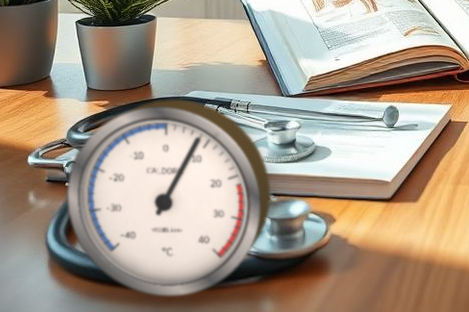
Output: 8 °C
